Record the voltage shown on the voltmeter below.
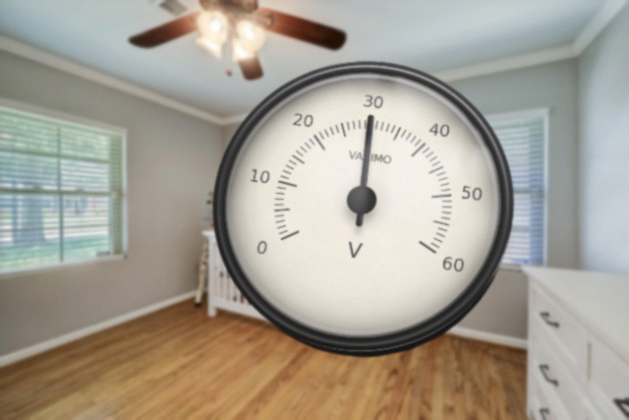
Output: 30 V
